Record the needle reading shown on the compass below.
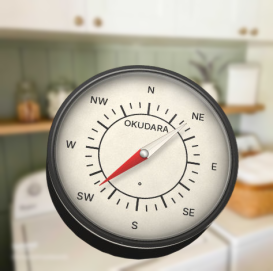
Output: 225 °
